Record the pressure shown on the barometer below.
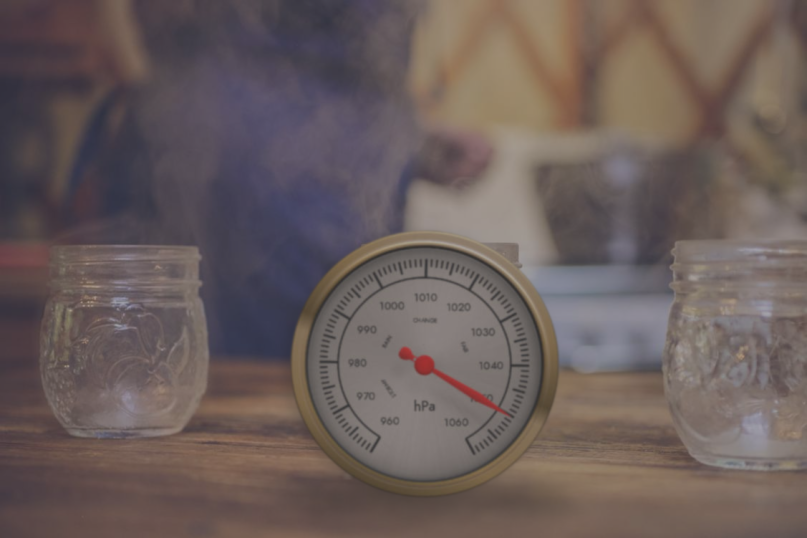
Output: 1050 hPa
